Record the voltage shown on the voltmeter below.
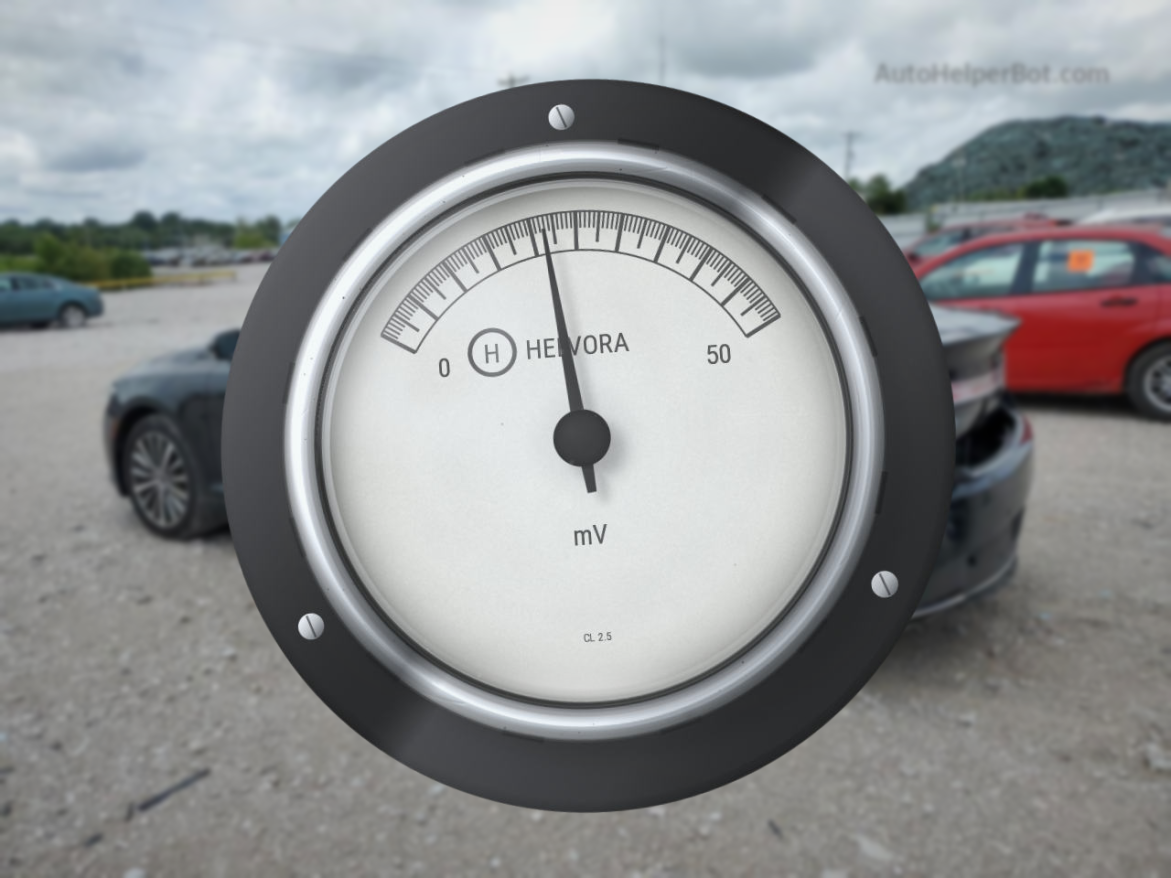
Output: 21.5 mV
